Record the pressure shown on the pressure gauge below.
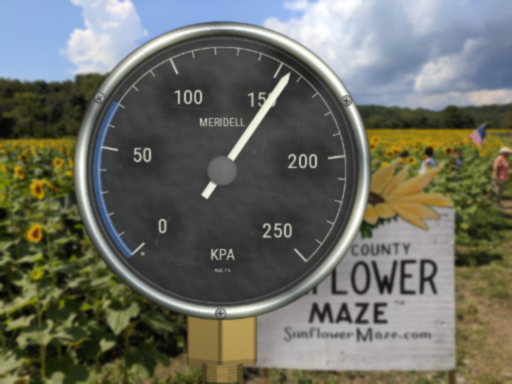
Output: 155 kPa
